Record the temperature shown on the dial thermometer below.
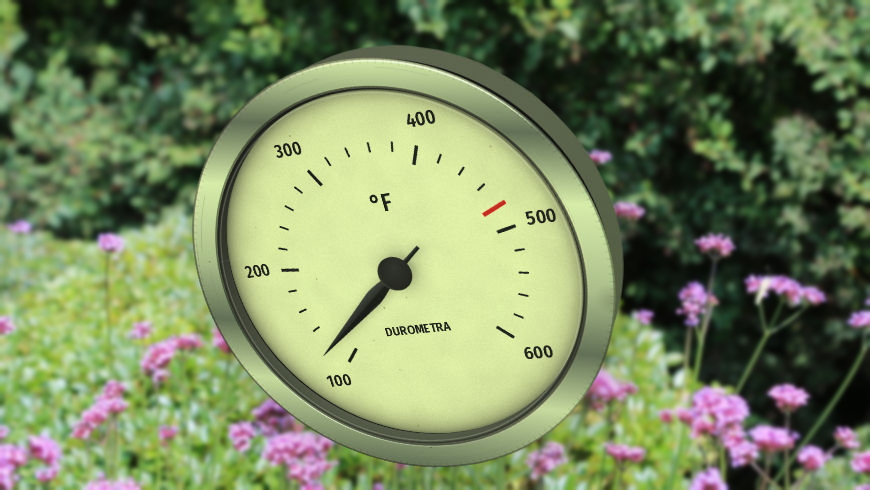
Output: 120 °F
